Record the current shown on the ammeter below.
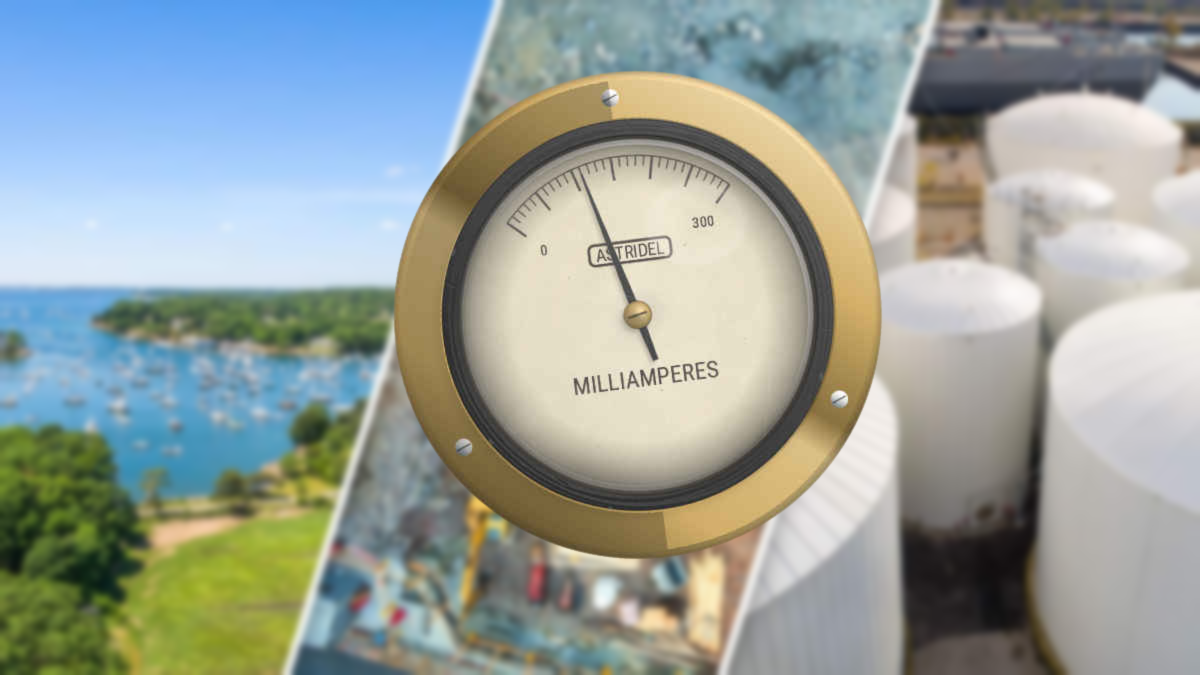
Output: 110 mA
